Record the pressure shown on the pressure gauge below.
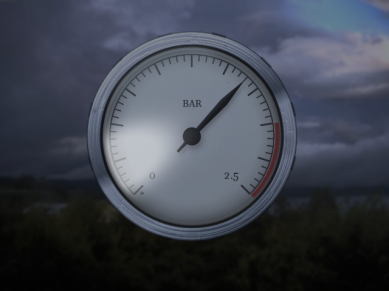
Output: 1.65 bar
